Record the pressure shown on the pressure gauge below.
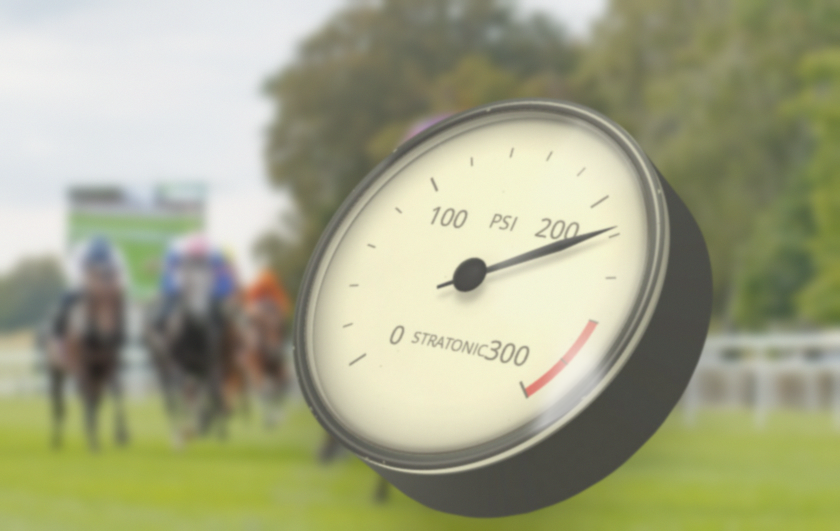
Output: 220 psi
